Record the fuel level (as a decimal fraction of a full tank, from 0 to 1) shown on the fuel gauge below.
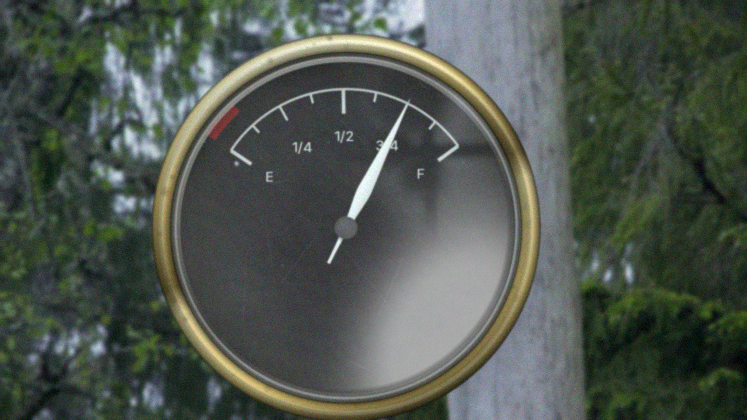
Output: 0.75
